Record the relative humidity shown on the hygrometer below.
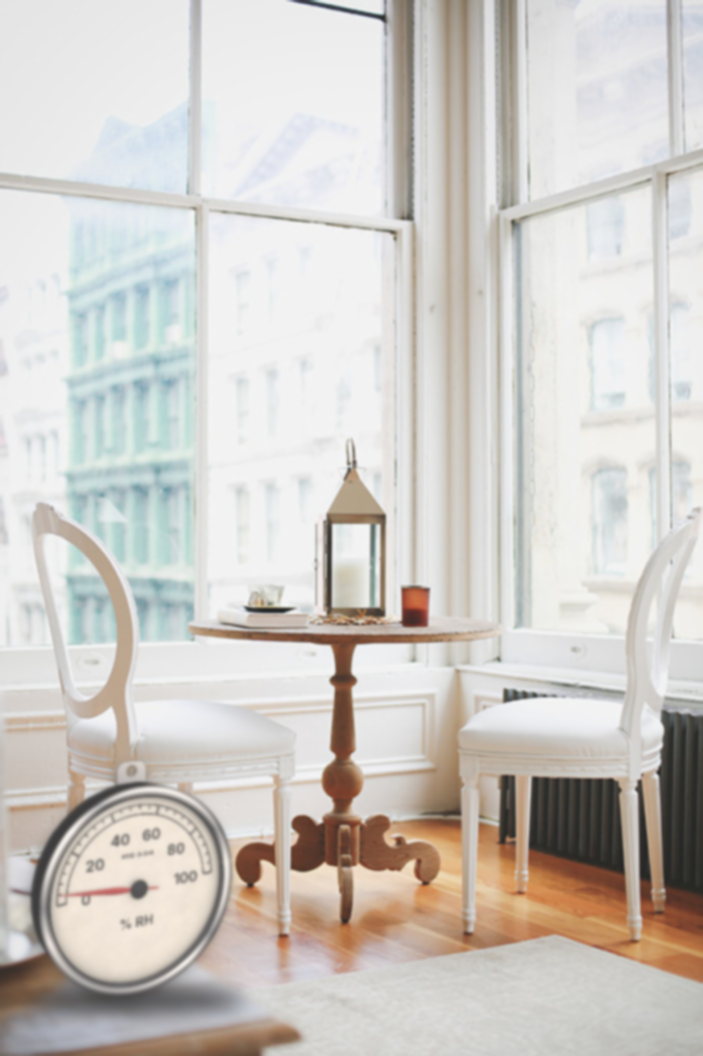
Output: 4 %
